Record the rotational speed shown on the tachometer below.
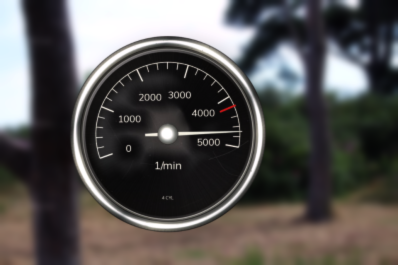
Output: 4700 rpm
